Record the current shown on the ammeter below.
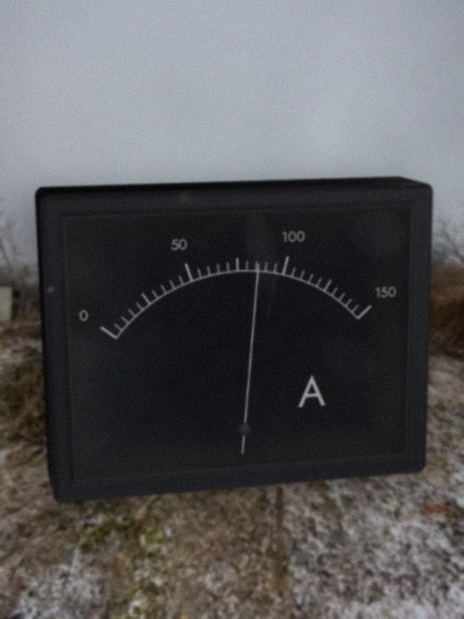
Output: 85 A
